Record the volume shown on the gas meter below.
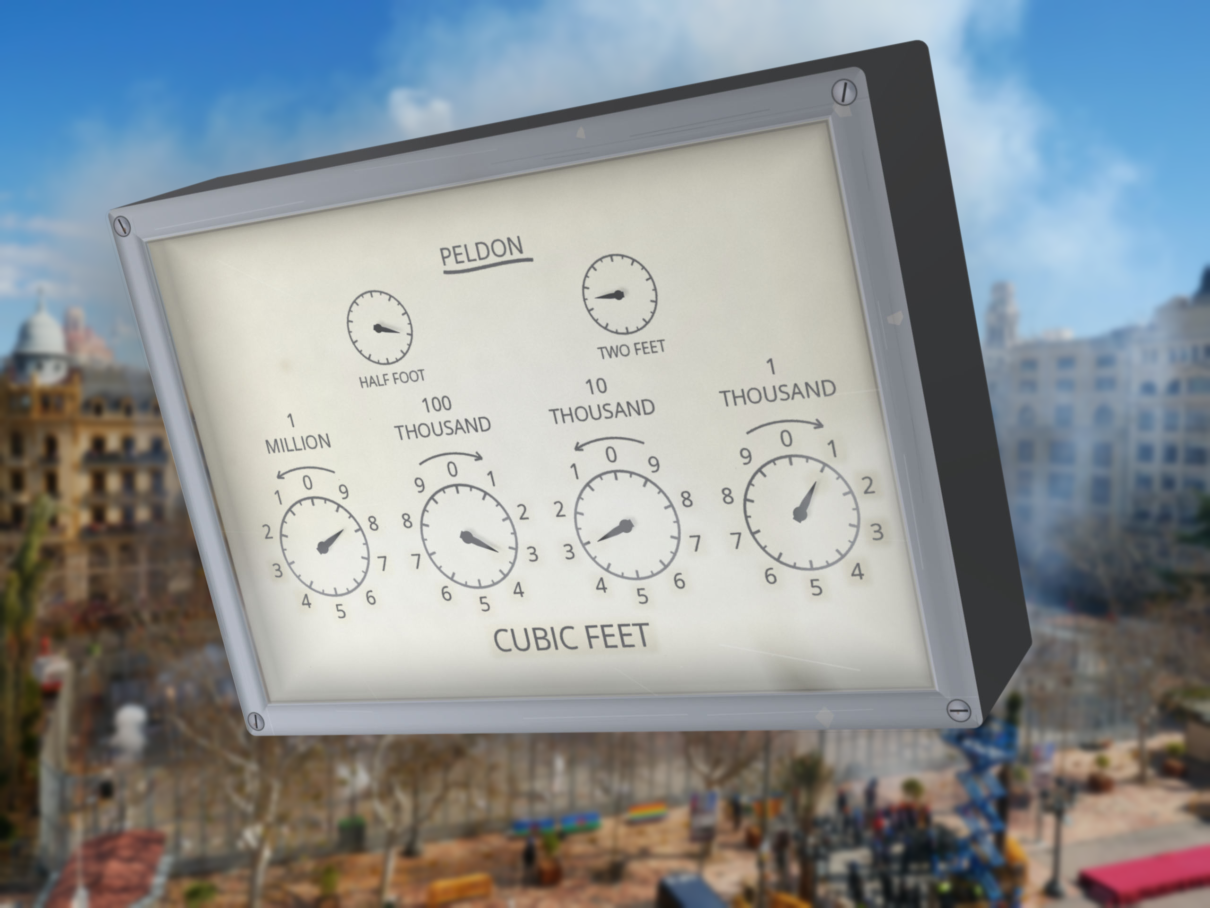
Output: 833100 ft³
